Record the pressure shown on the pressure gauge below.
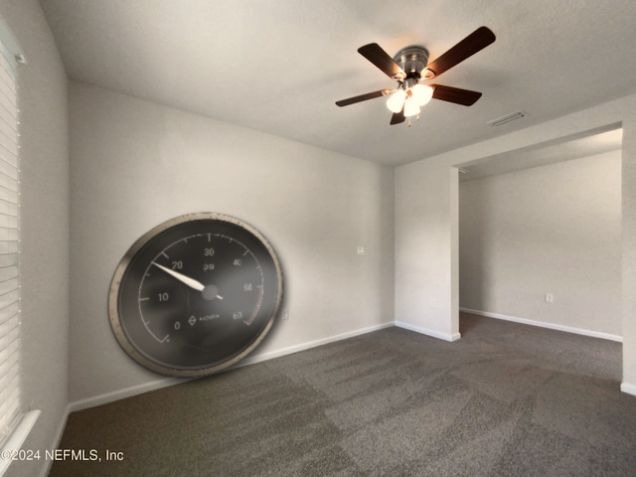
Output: 17.5 psi
